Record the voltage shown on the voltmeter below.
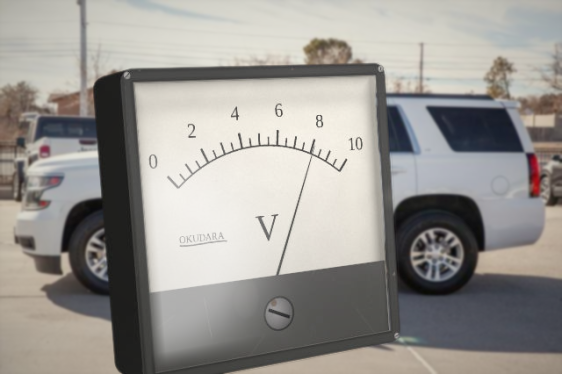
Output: 8 V
